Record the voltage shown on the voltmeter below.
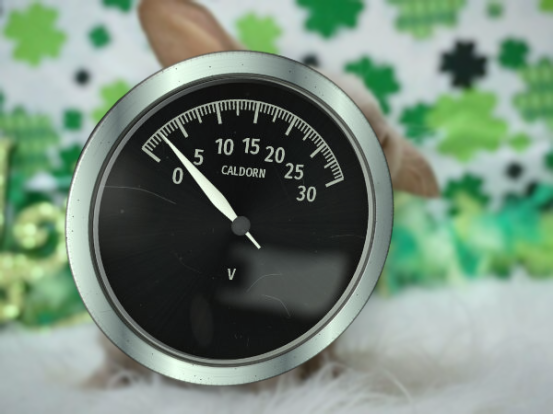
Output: 2.5 V
